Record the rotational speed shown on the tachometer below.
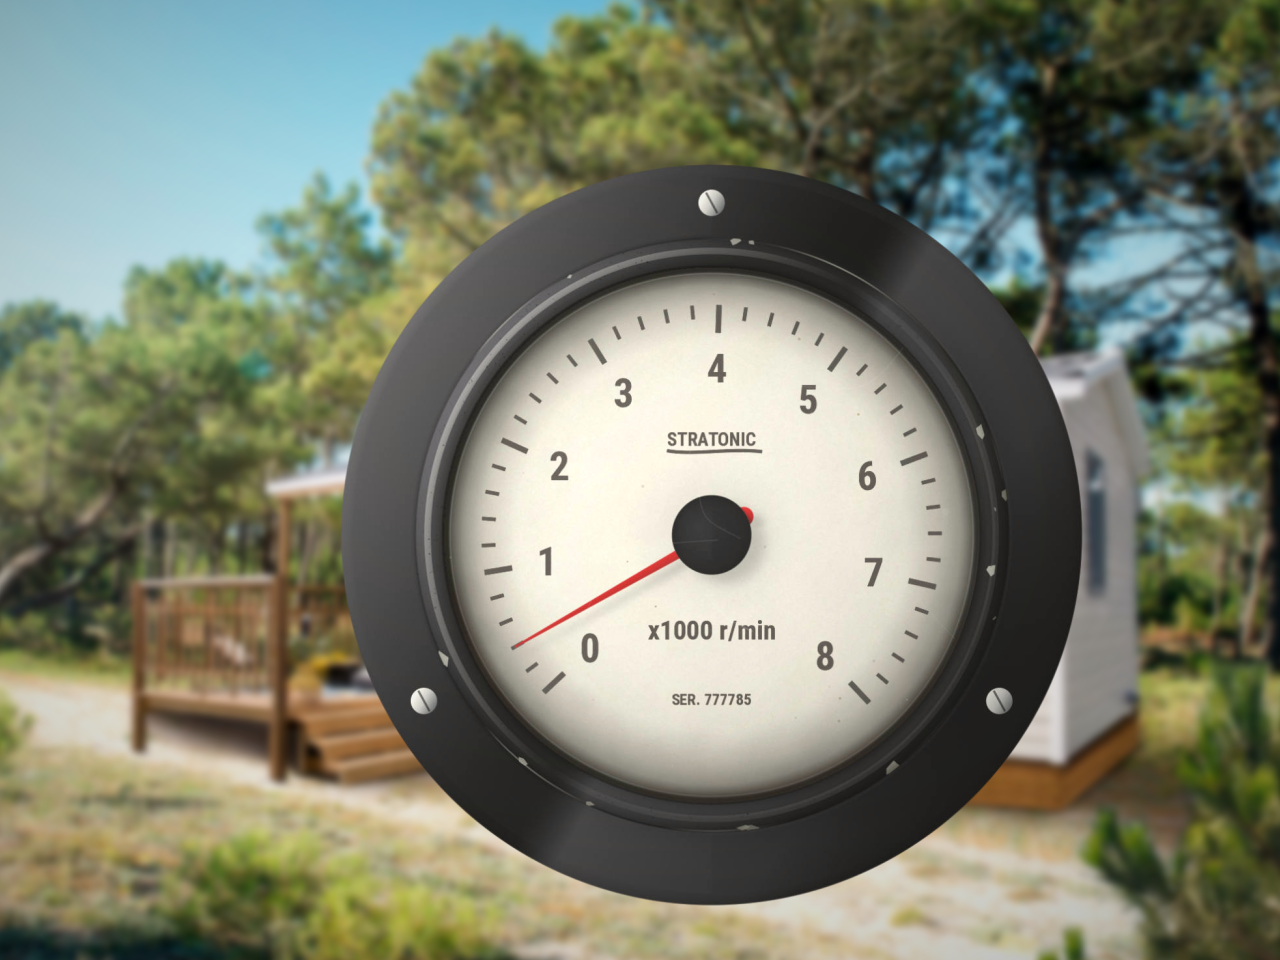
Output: 400 rpm
